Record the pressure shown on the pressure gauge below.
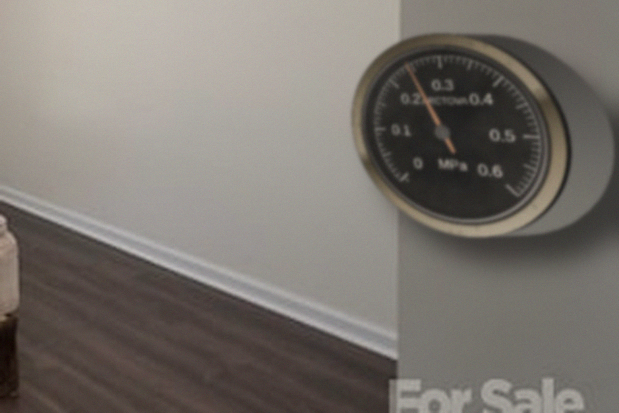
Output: 0.25 MPa
